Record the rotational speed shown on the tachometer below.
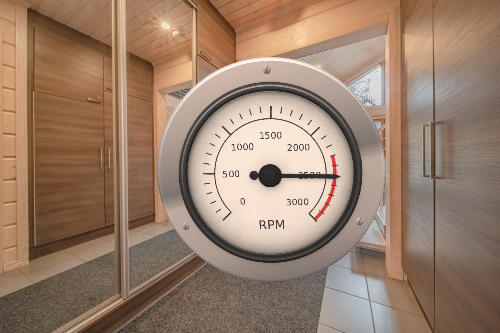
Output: 2500 rpm
